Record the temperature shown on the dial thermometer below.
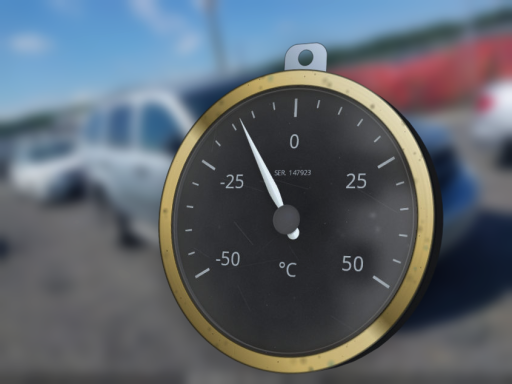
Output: -12.5 °C
